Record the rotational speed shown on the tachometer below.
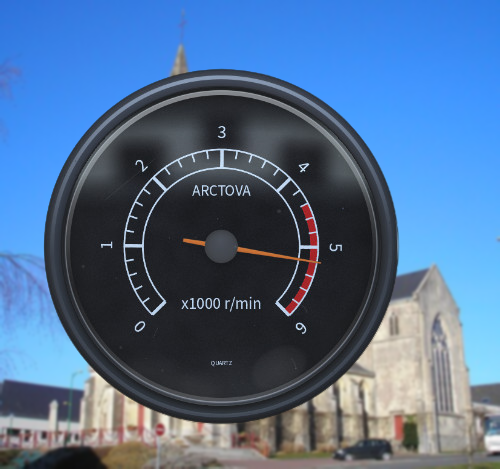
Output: 5200 rpm
